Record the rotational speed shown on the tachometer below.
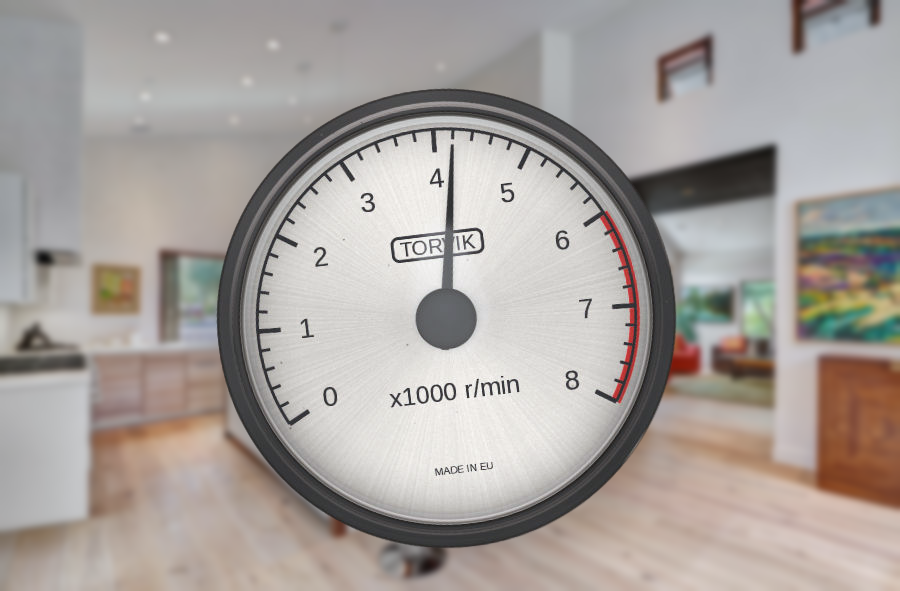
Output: 4200 rpm
